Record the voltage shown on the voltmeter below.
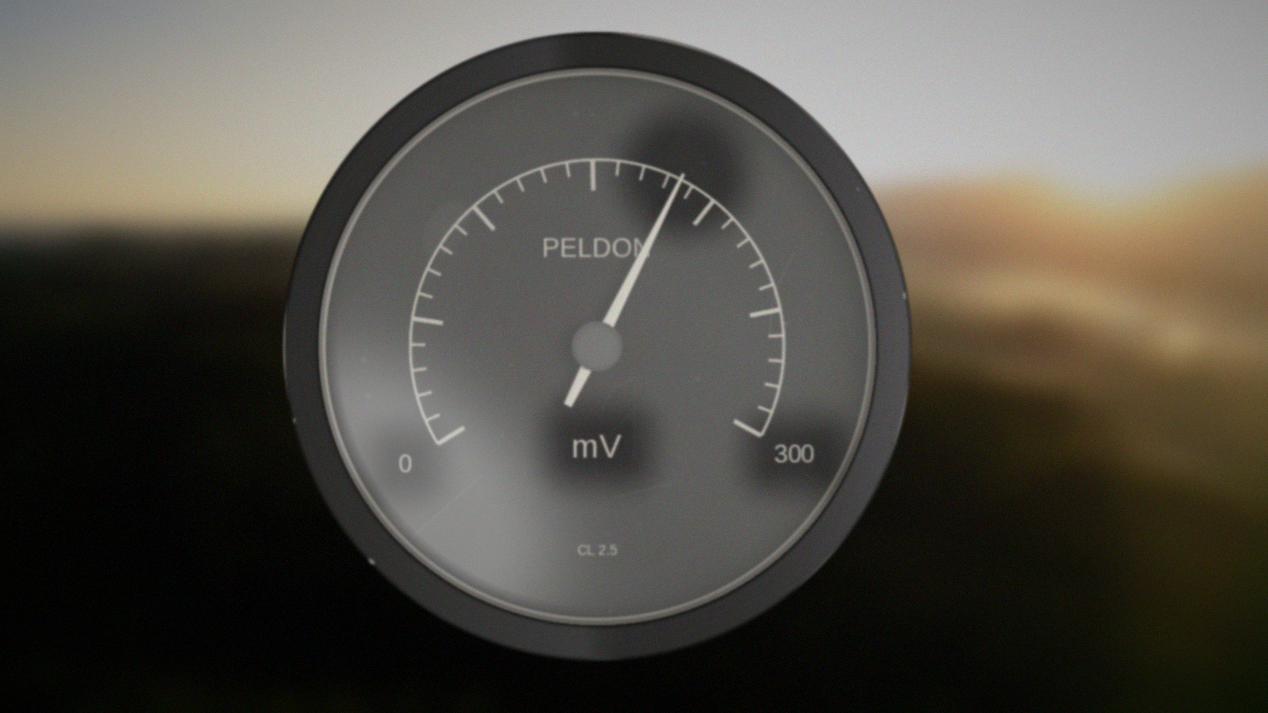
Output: 185 mV
